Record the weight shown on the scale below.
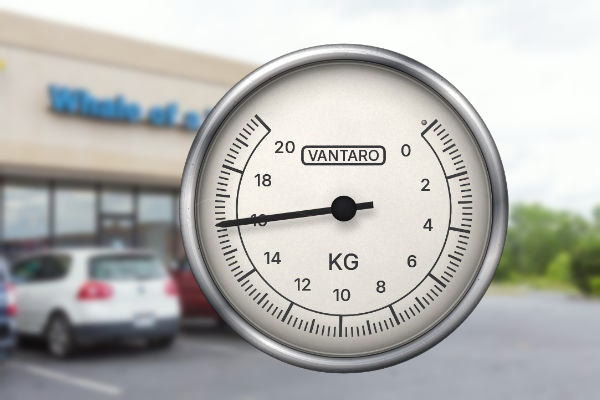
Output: 16 kg
